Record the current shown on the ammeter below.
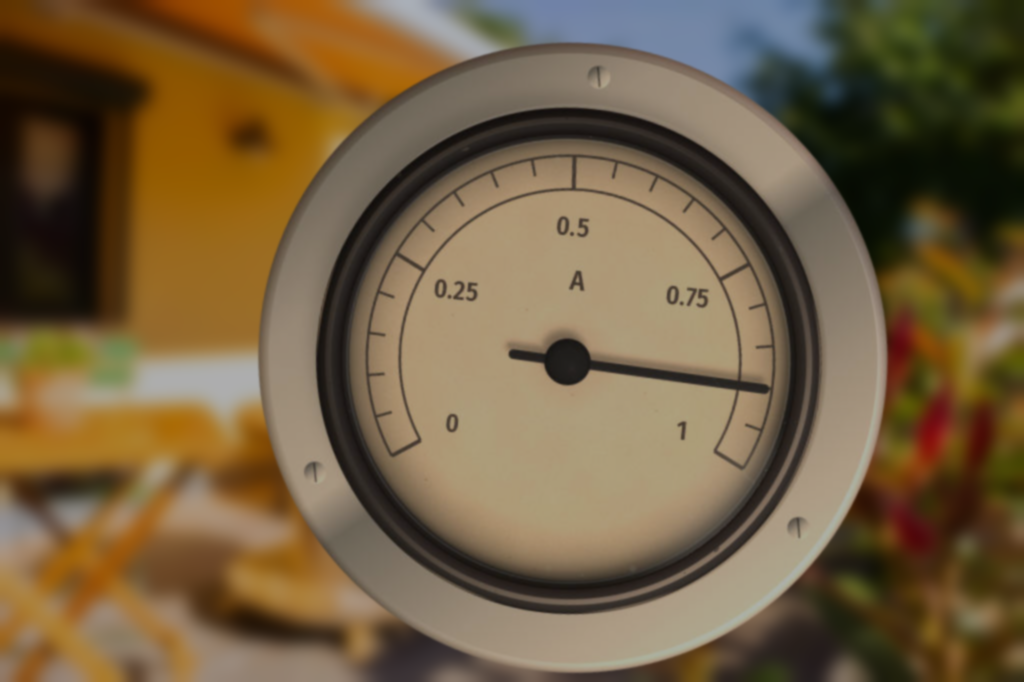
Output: 0.9 A
